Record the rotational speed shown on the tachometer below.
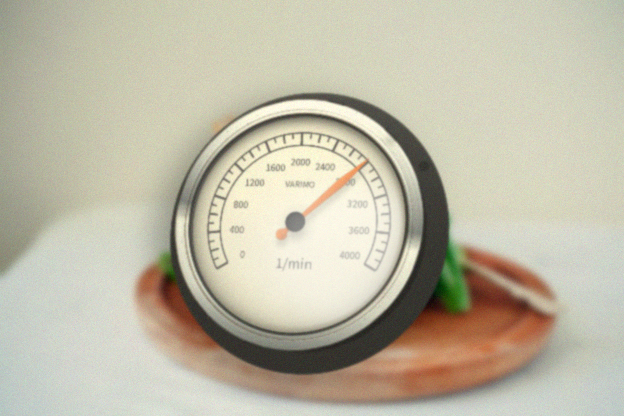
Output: 2800 rpm
